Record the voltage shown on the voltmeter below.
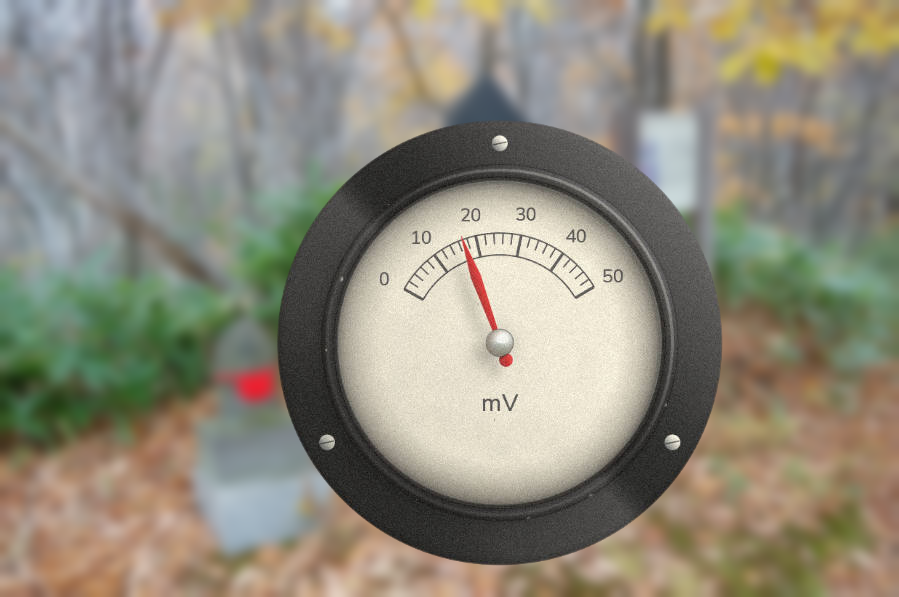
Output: 17 mV
